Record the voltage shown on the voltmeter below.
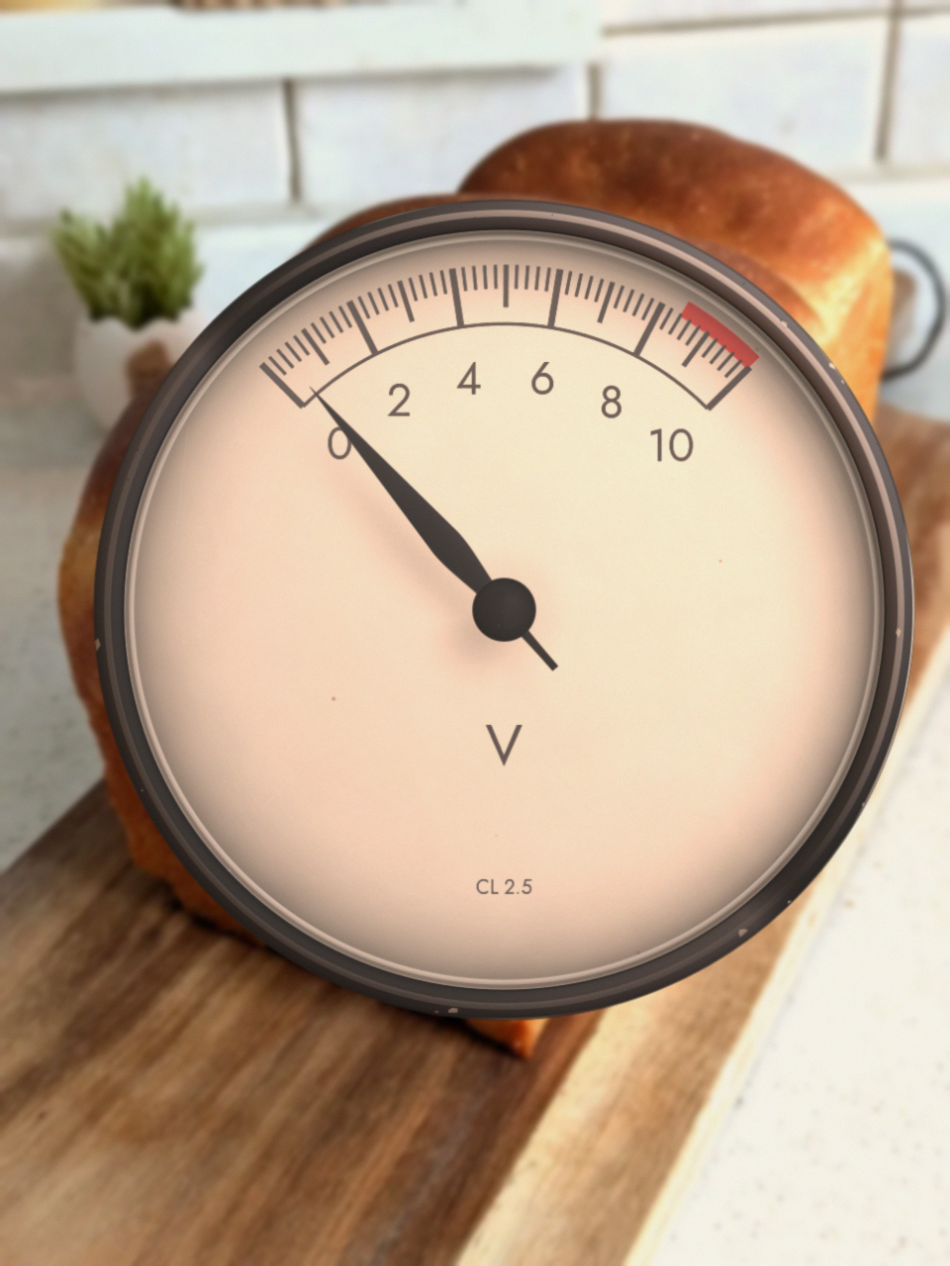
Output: 0.4 V
